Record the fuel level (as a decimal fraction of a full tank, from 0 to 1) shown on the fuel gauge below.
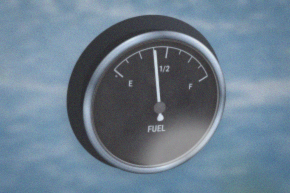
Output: 0.375
